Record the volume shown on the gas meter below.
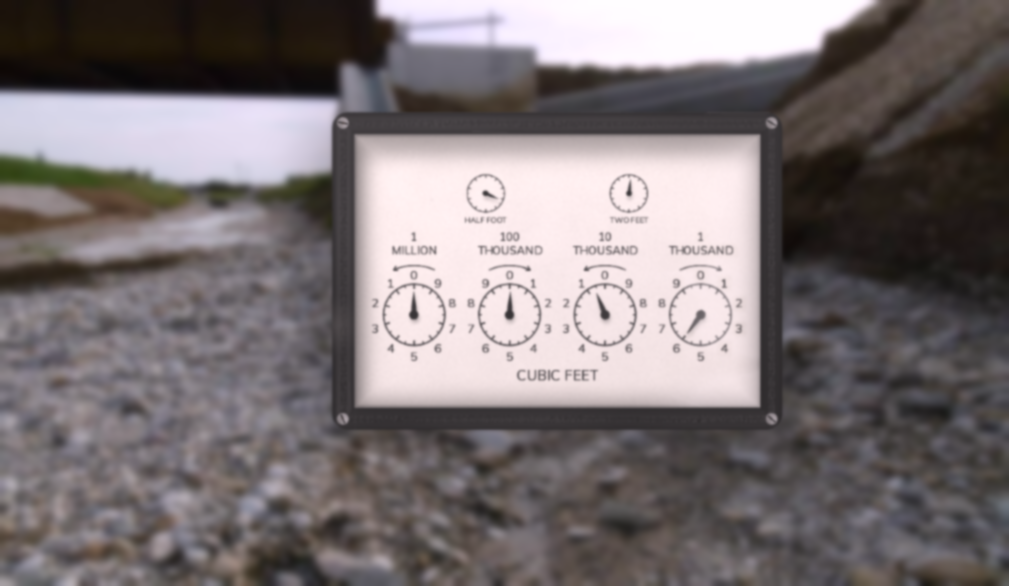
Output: 600 ft³
